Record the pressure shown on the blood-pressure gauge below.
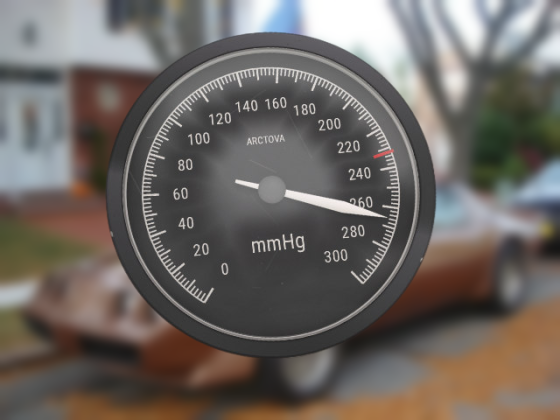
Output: 266 mmHg
